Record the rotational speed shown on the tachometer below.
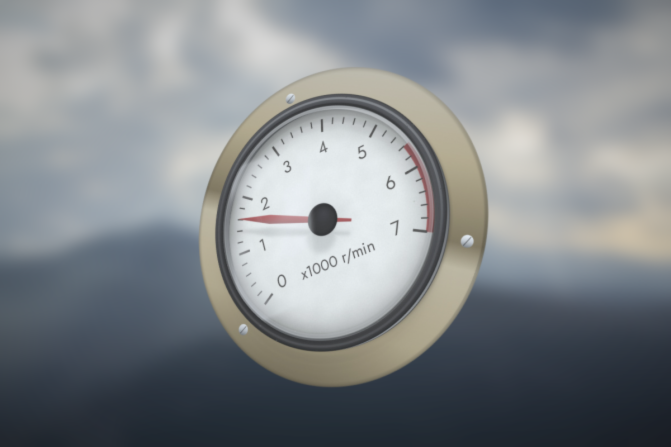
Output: 1600 rpm
